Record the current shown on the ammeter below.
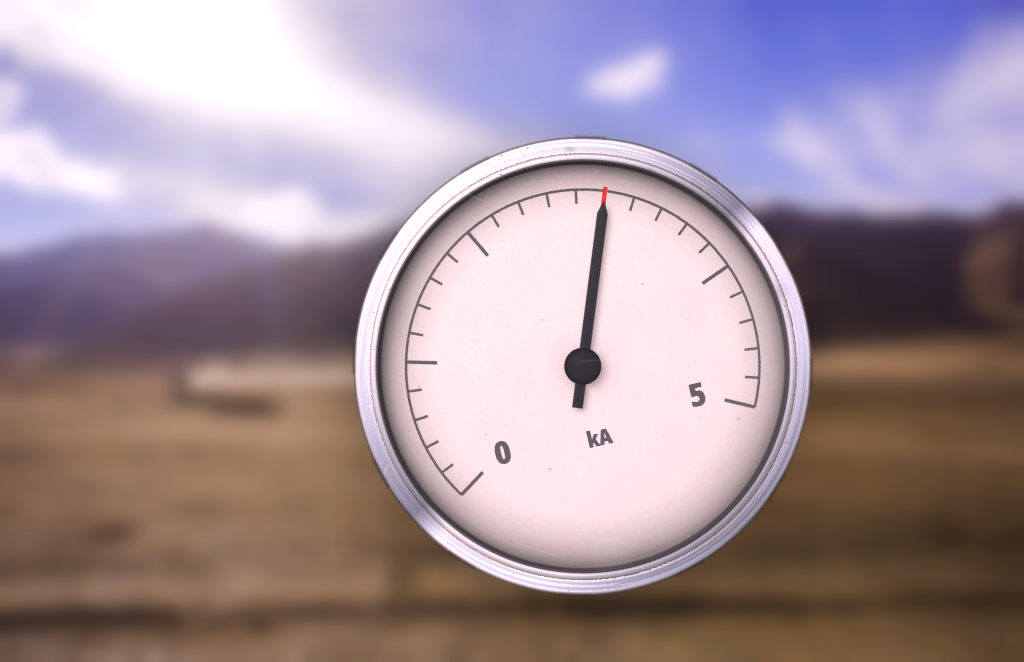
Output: 3 kA
